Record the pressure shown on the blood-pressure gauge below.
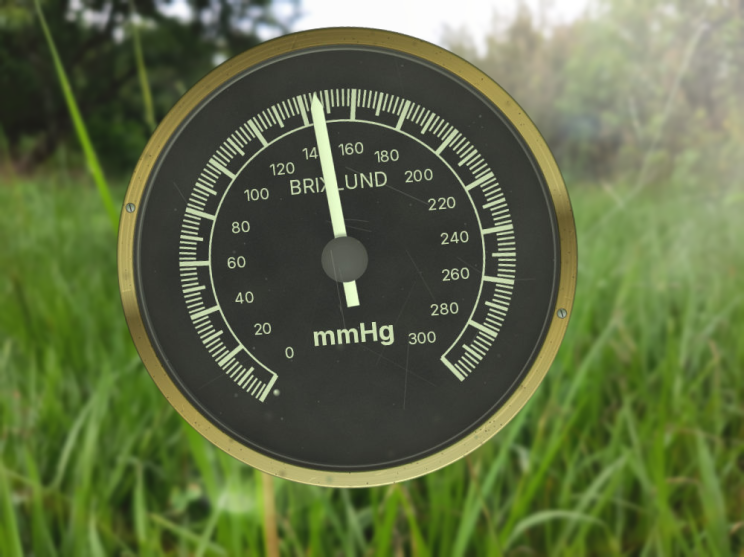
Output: 146 mmHg
